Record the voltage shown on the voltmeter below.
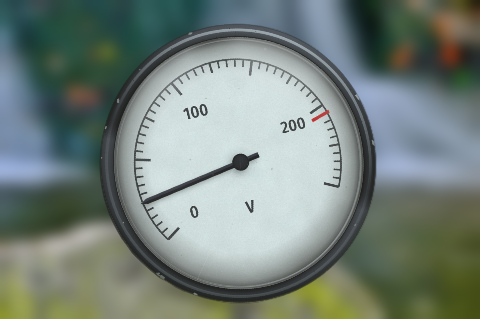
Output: 25 V
